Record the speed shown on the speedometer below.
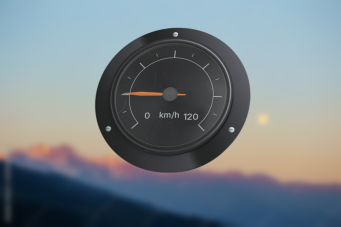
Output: 20 km/h
